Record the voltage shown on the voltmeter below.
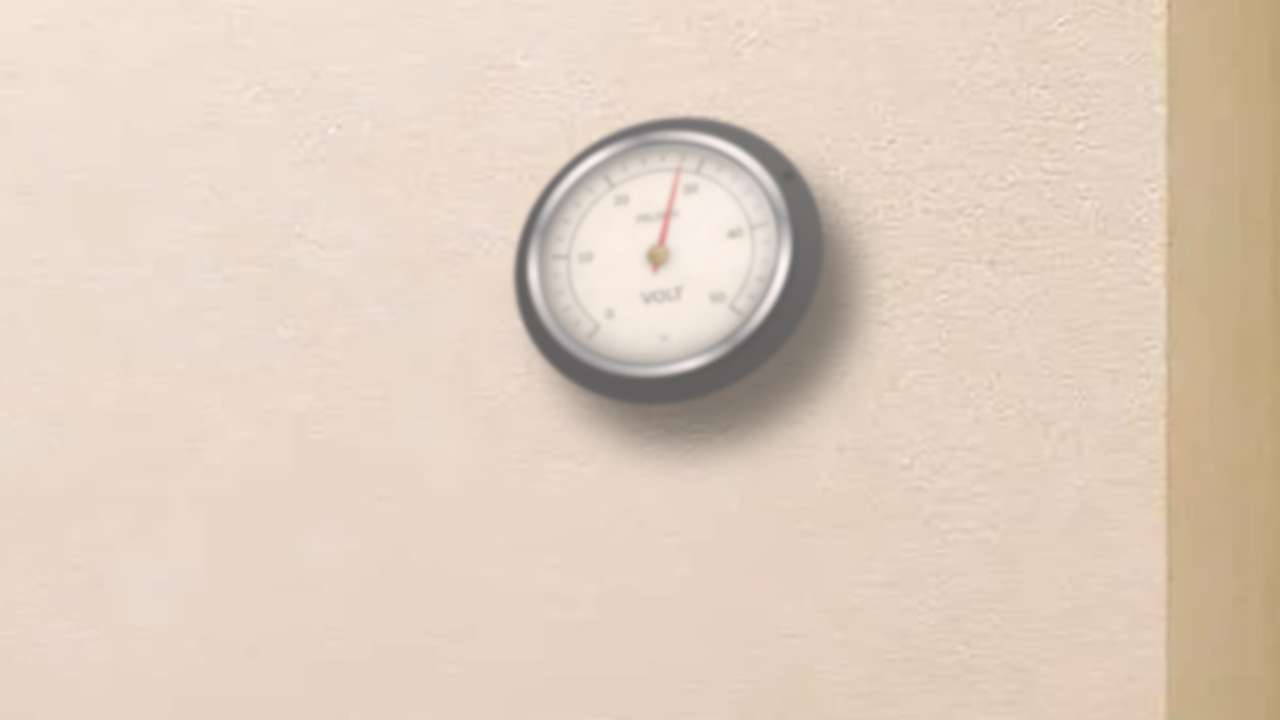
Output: 28 V
